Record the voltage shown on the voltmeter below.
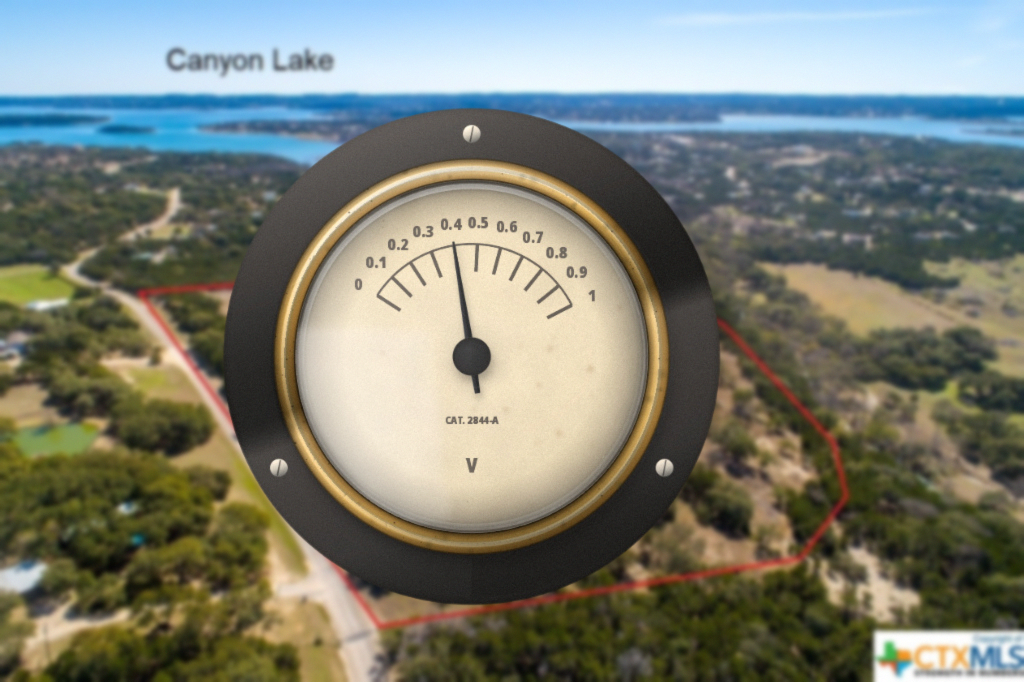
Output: 0.4 V
